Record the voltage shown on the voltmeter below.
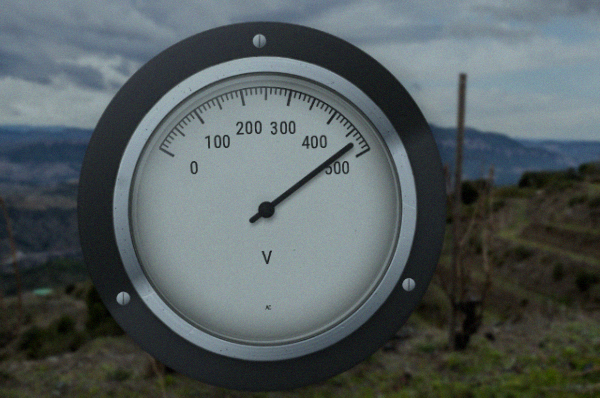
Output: 470 V
